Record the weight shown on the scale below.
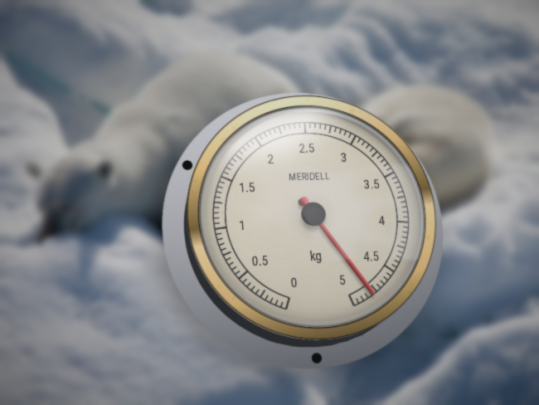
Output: 4.8 kg
